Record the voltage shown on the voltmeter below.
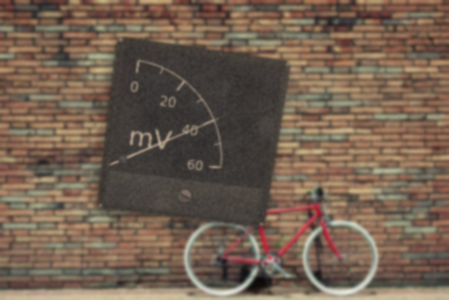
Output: 40 mV
